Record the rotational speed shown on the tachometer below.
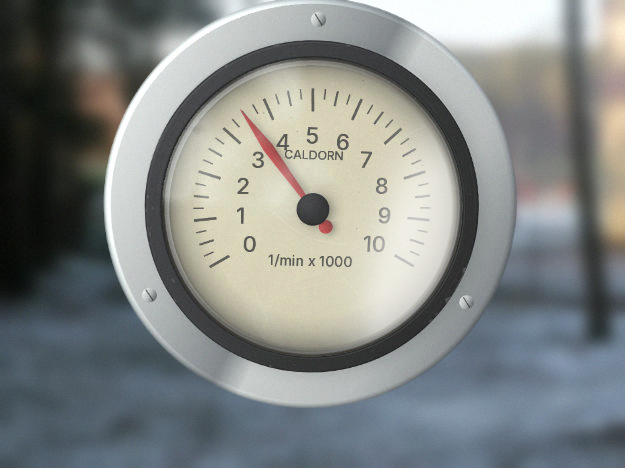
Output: 3500 rpm
